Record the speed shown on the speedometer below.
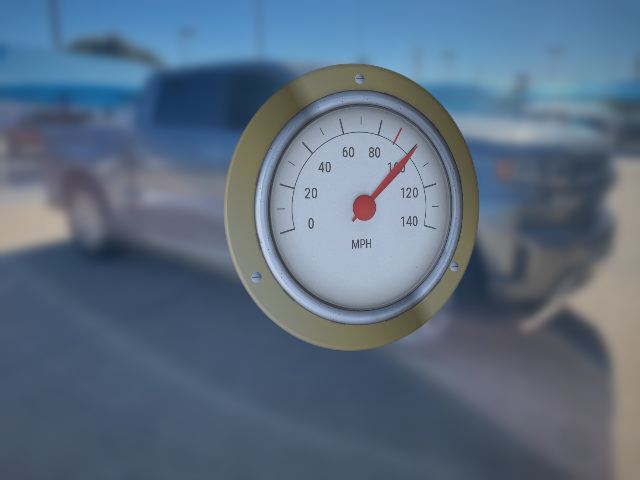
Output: 100 mph
